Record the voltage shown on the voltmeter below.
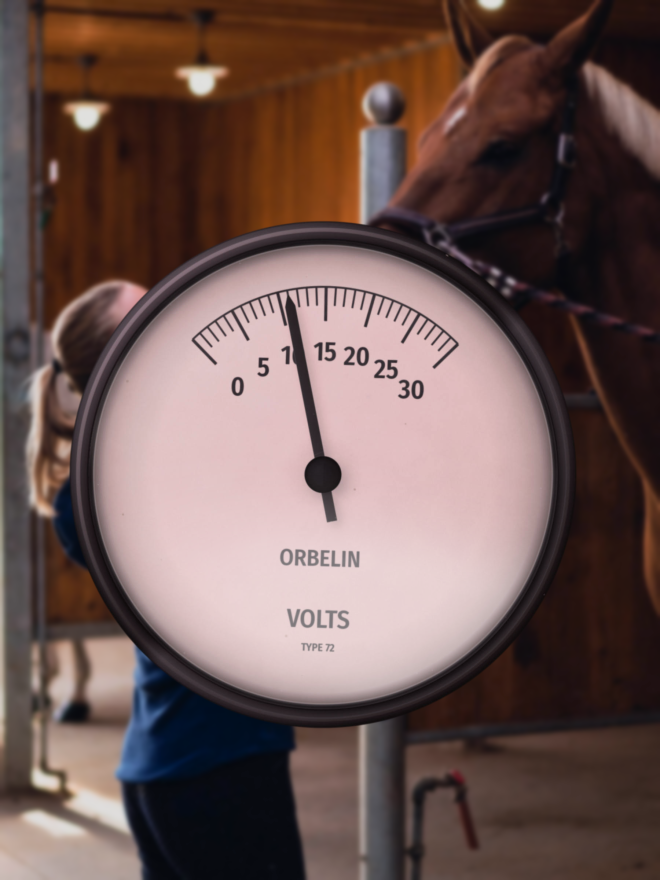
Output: 11 V
